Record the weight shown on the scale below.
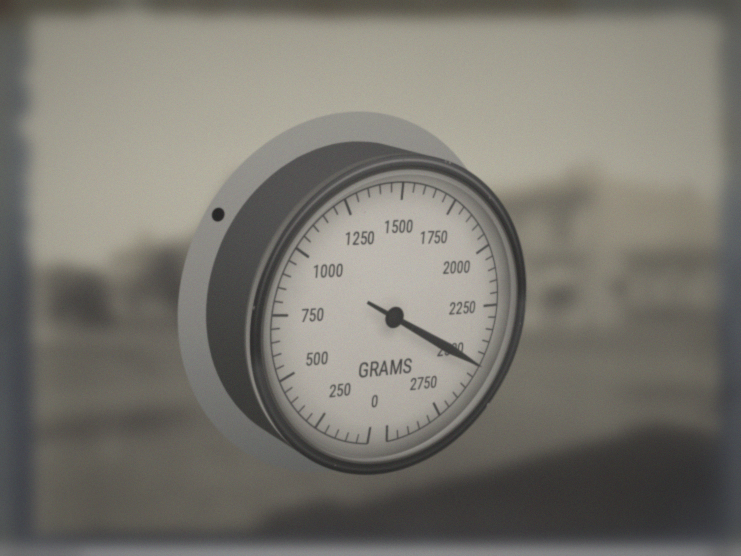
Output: 2500 g
